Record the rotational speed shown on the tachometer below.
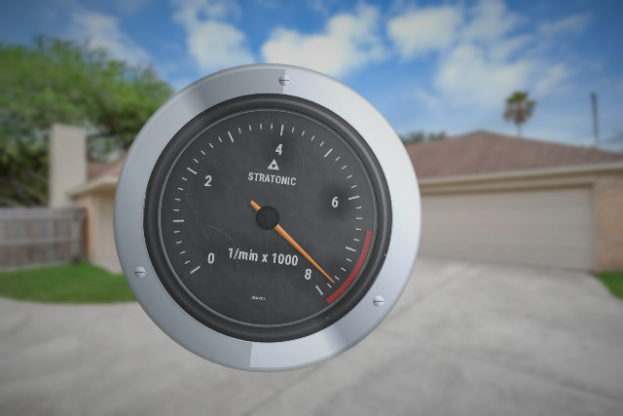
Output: 7700 rpm
